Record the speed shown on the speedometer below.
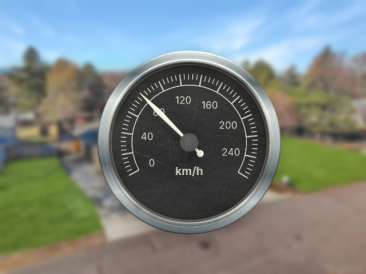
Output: 80 km/h
